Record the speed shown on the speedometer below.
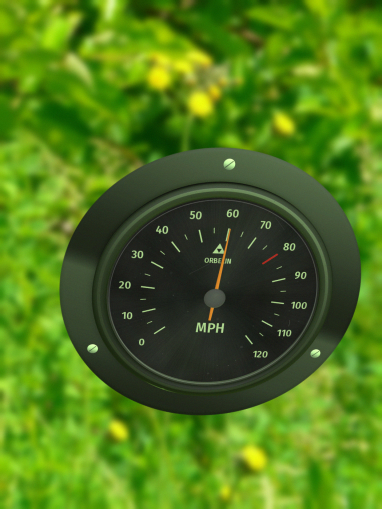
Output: 60 mph
